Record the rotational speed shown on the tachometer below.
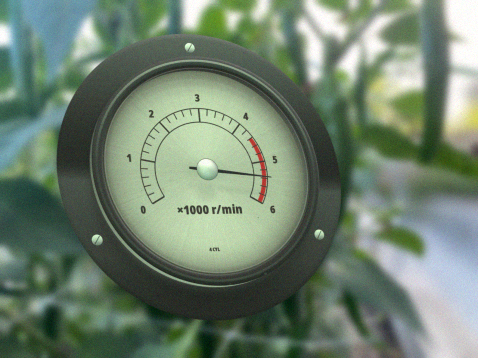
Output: 5400 rpm
